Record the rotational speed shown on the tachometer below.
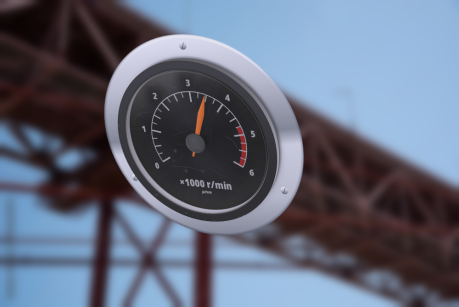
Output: 3500 rpm
